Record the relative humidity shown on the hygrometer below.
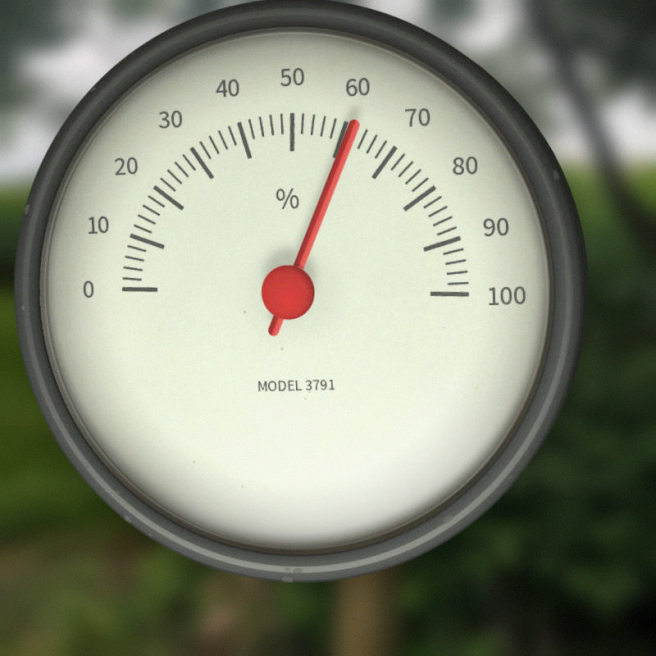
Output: 62 %
